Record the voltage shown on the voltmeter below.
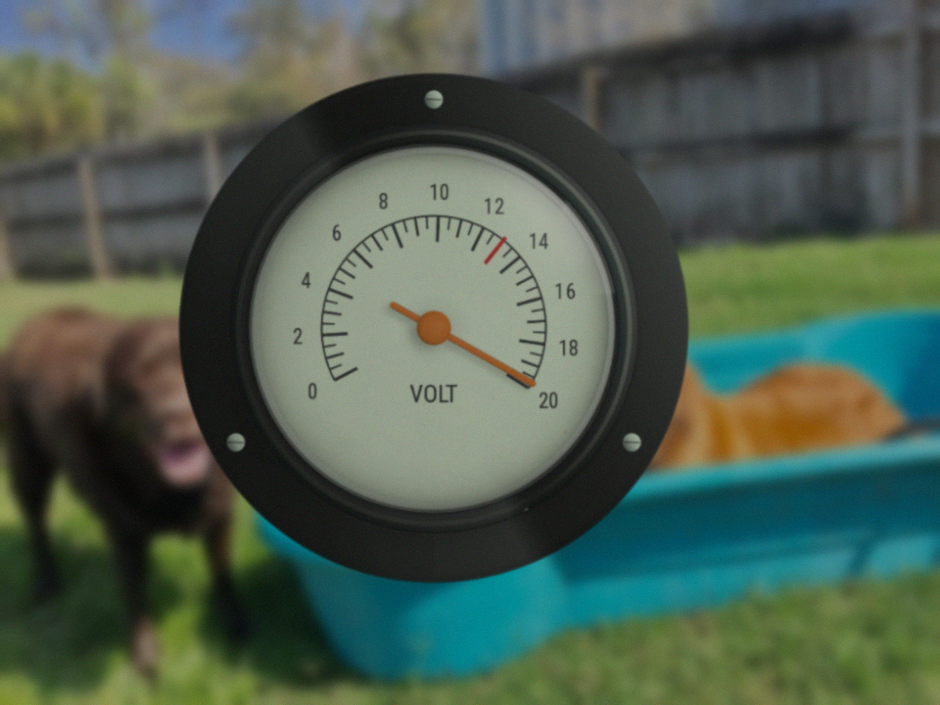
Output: 19.75 V
